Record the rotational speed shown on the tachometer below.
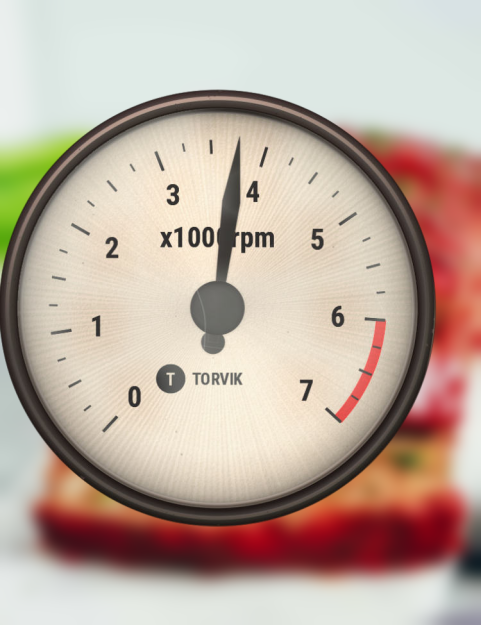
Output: 3750 rpm
